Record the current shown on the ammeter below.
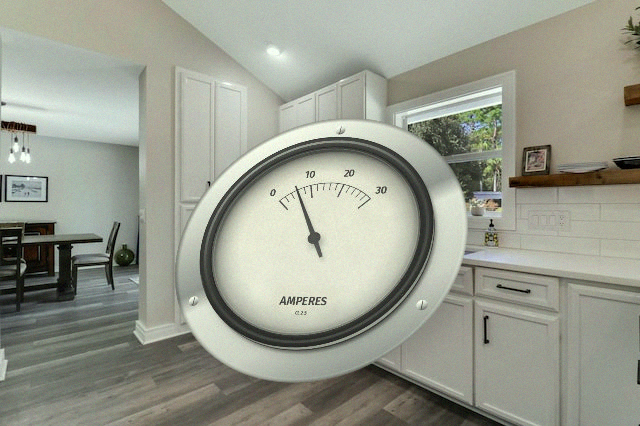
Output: 6 A
